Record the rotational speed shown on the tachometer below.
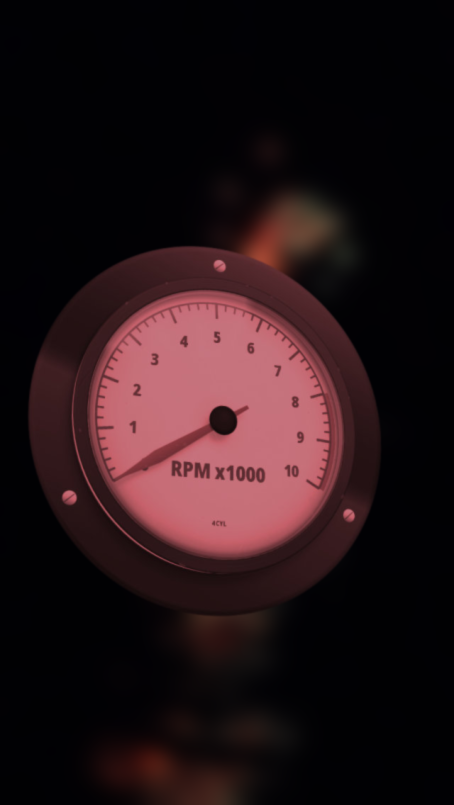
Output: 0 rpm
